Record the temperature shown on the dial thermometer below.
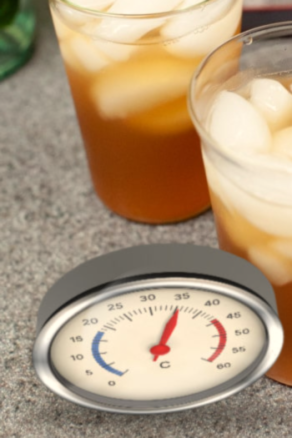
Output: 35 °C
